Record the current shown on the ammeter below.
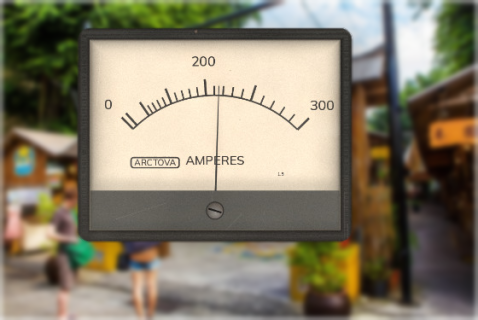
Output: 215 A
